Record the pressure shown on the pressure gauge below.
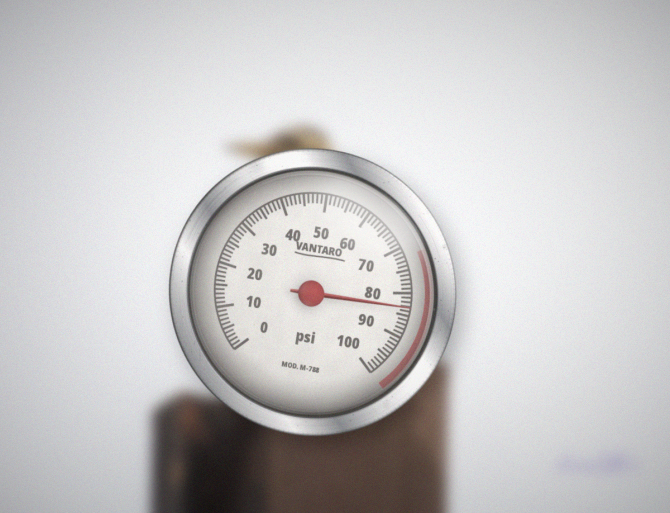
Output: 83 psi
